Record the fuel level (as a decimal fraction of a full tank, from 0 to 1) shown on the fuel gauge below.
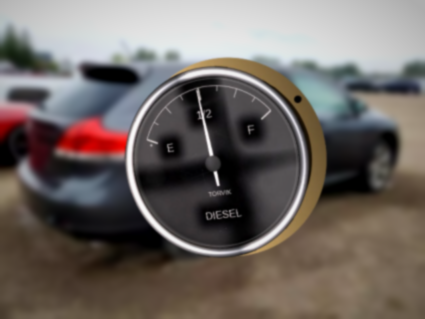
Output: 0.5
